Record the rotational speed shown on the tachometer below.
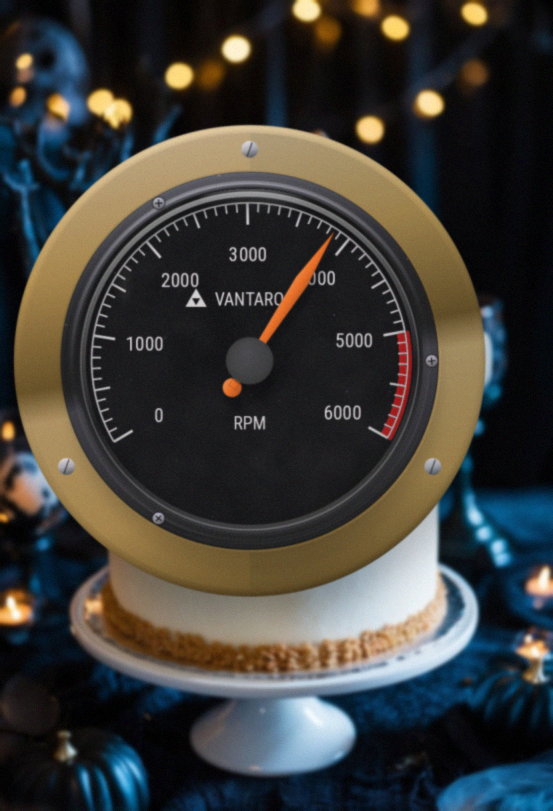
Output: 3850 rpm
